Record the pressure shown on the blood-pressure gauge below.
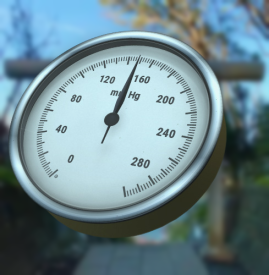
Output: 150 mmHg
